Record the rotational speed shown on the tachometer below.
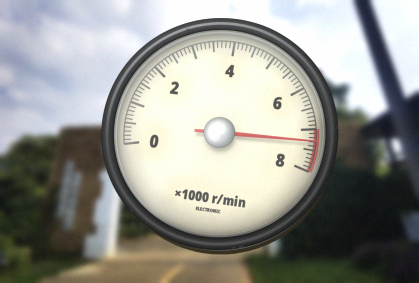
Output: 7300 rpm
